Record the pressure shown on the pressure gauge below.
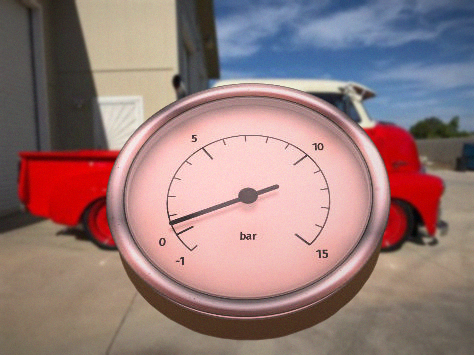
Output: 0.5 bar
